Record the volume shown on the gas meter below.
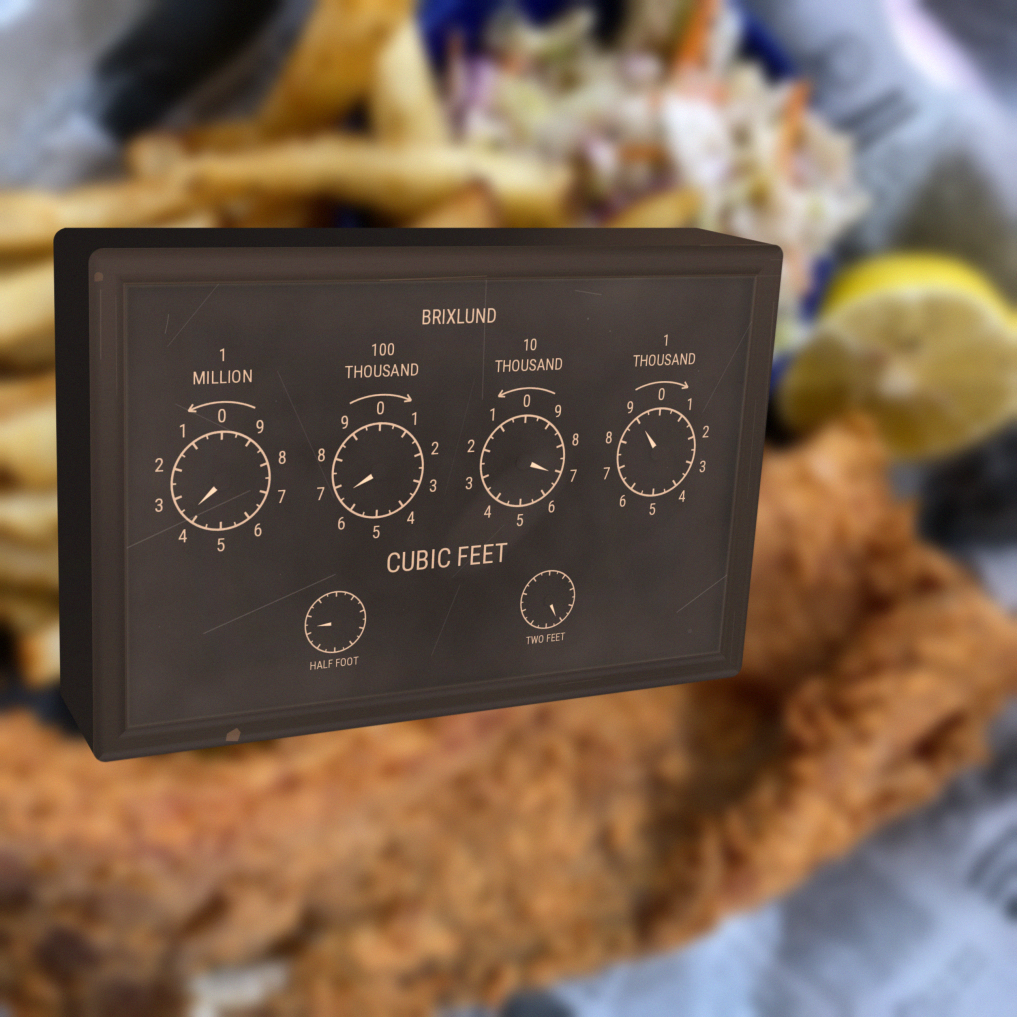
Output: 366900 ft³
